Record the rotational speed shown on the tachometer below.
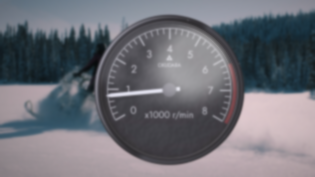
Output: 800 rpm
